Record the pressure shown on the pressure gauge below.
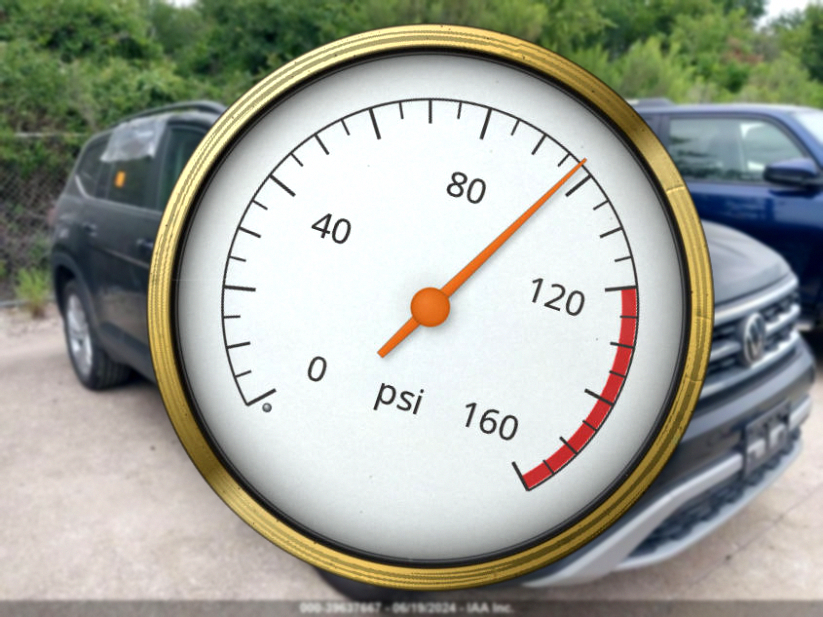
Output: 97.5 psi
